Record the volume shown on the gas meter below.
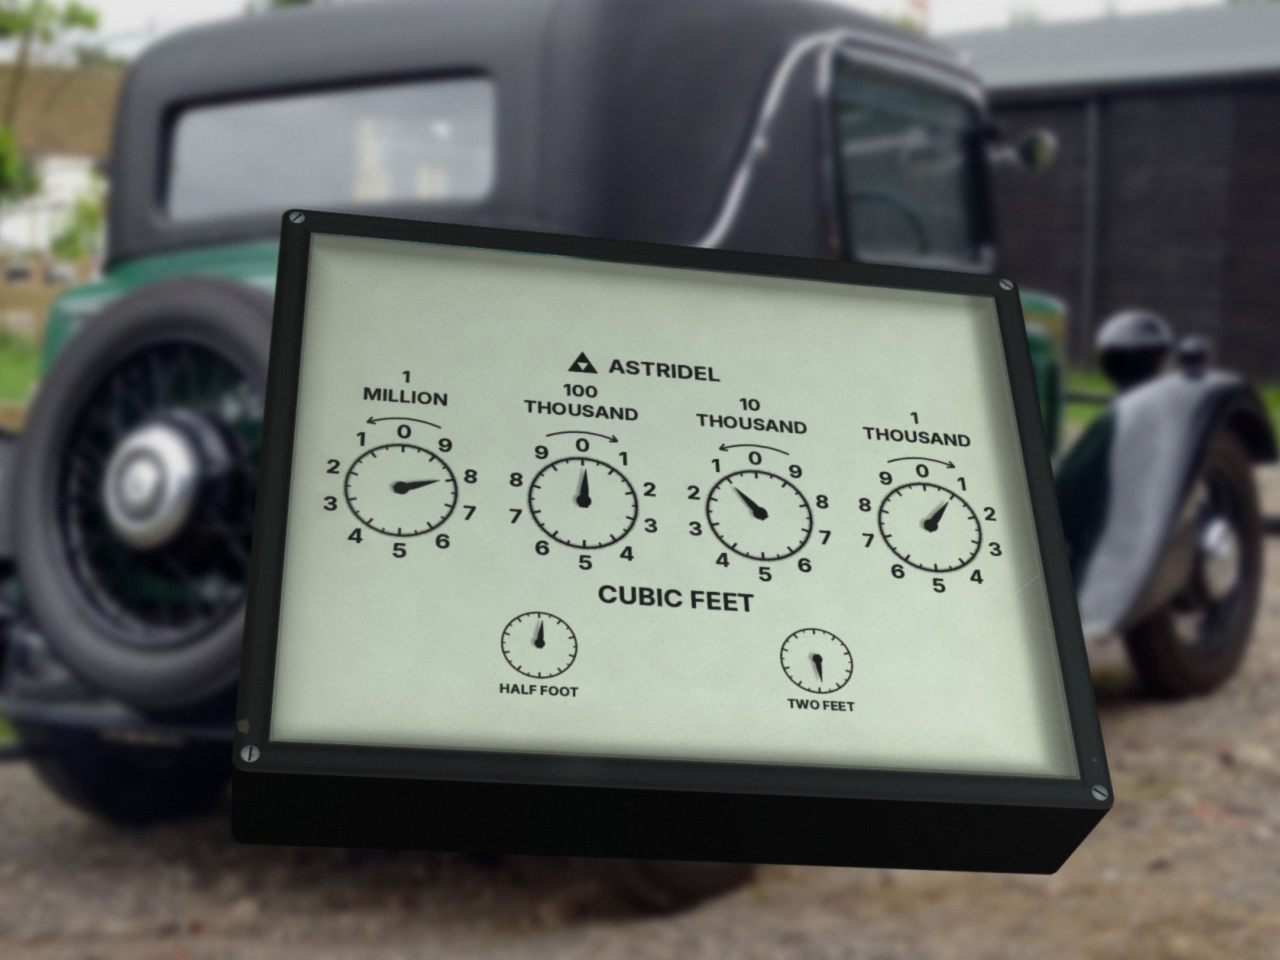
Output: 801100 ft³
